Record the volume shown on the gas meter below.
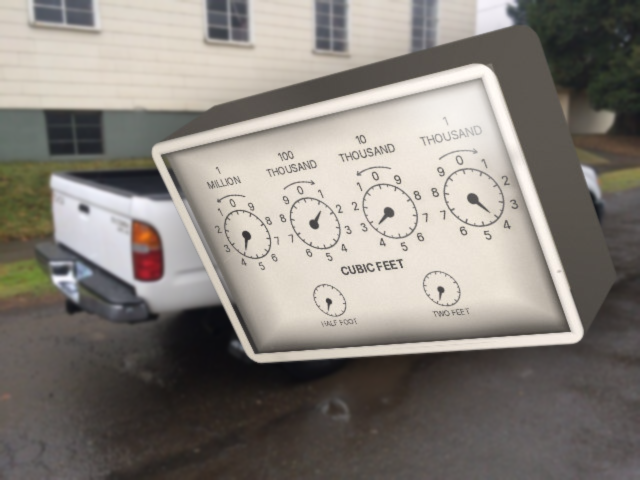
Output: 413400 ft³
